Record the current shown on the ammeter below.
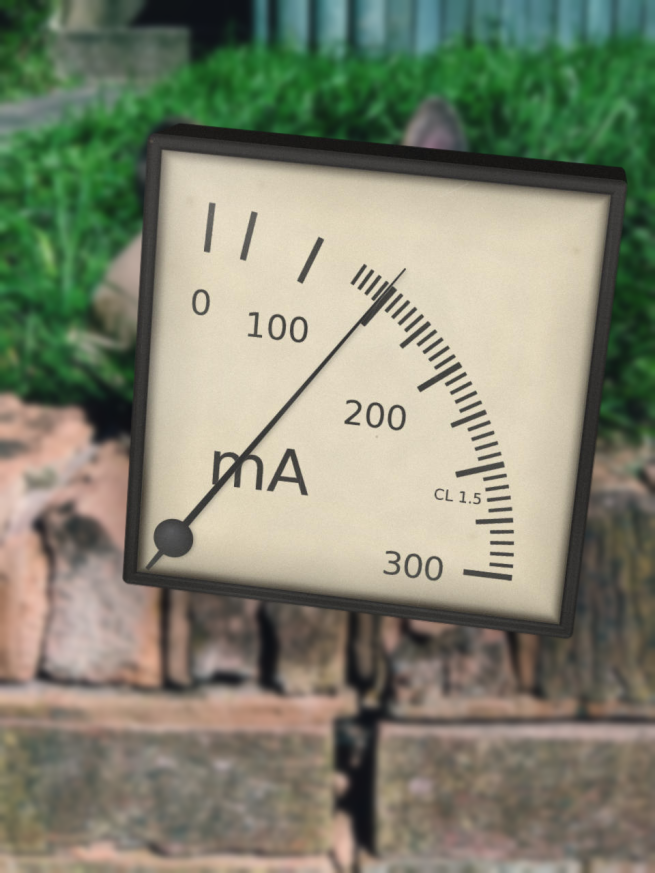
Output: 147.5 mA
